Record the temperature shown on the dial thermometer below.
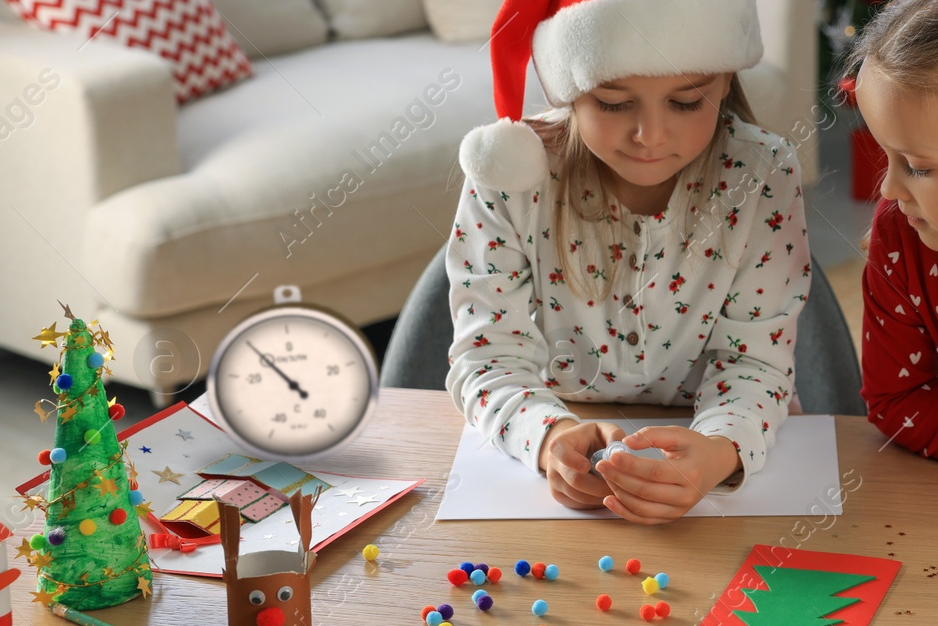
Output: -10 °C
